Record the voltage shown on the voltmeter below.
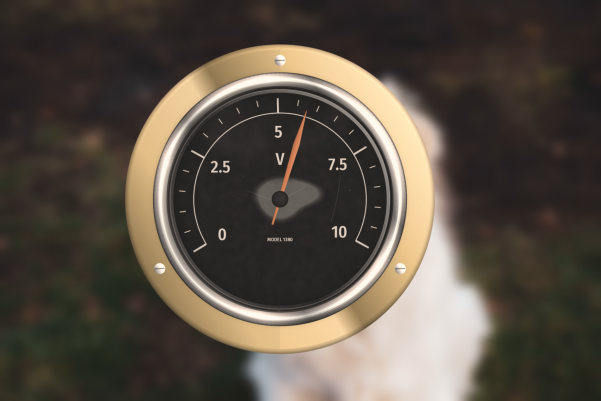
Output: 5.75 V
